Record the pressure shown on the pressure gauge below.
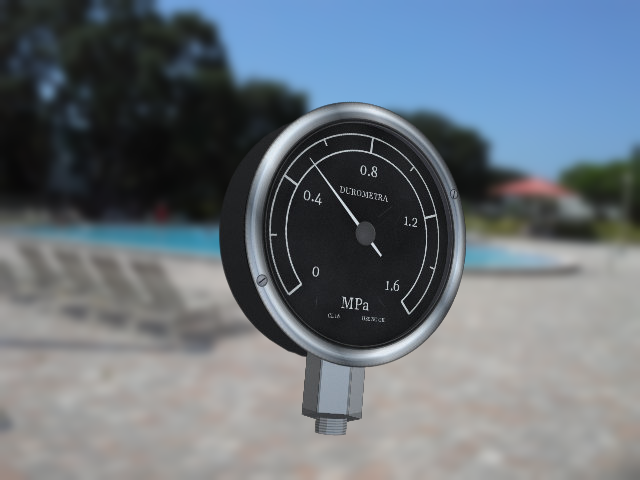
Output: 0.5 MPa
